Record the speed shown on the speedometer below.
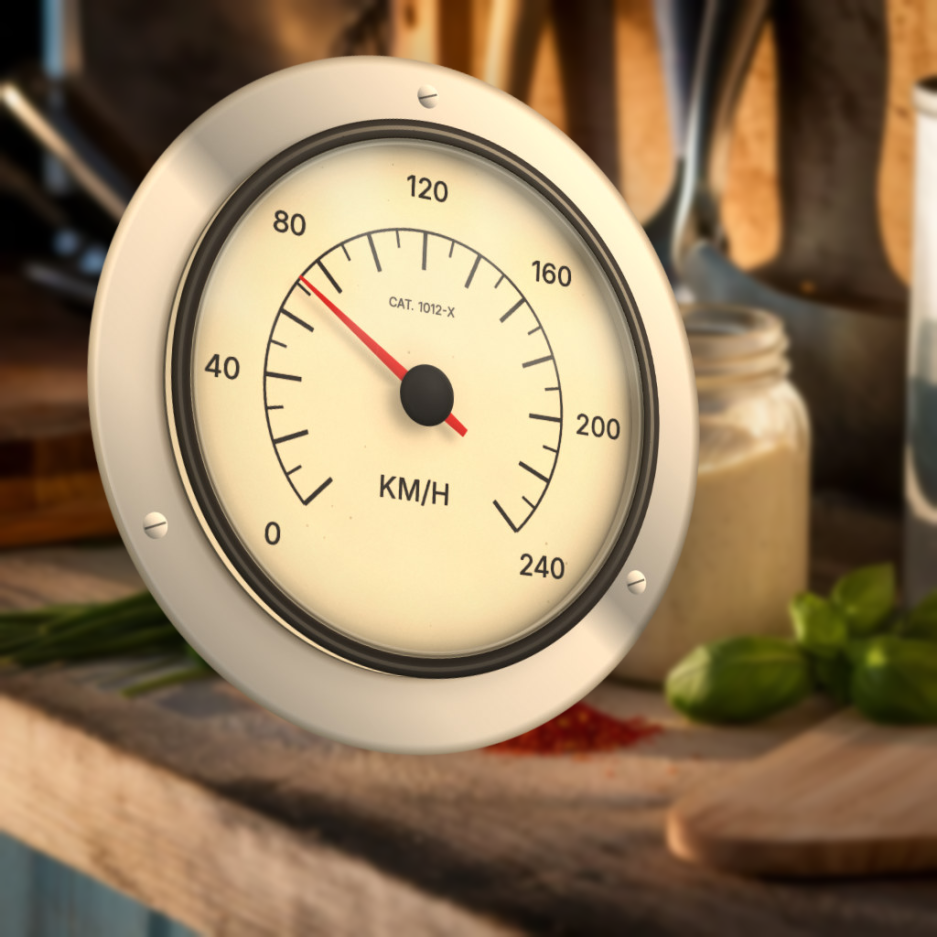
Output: 70 km/h
